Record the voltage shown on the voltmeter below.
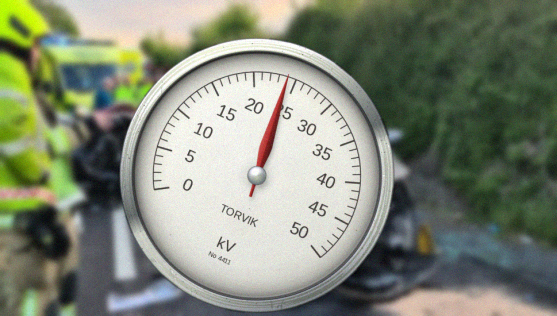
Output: 24 kV
